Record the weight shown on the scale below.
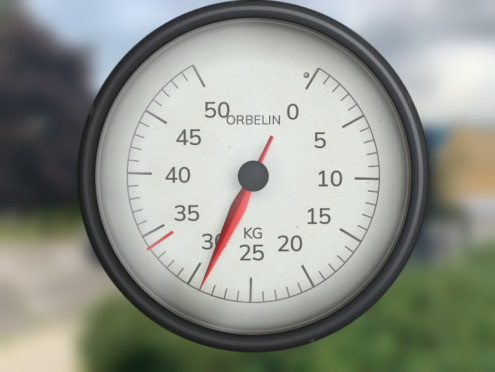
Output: 29 kg
